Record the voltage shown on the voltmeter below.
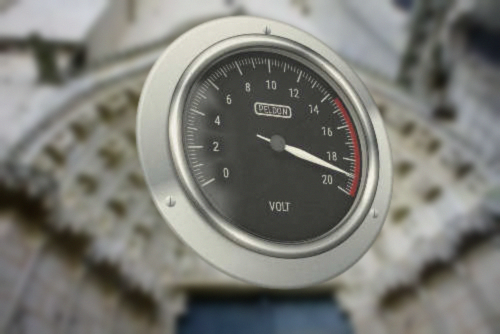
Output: 19 V
